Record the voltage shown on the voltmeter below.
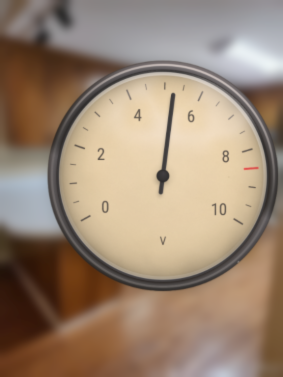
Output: 5.25 V
